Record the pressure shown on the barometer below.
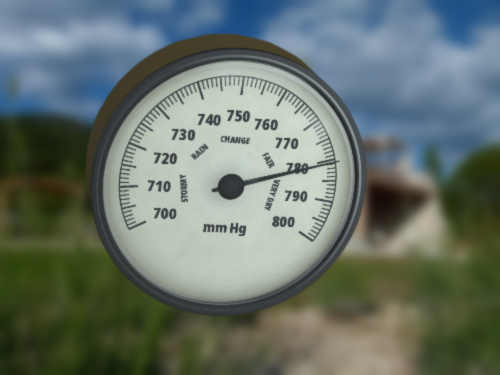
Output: 780 mmHg
